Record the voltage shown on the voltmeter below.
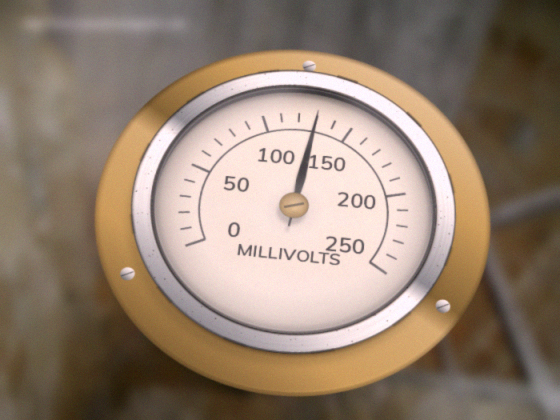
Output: 130 mV
